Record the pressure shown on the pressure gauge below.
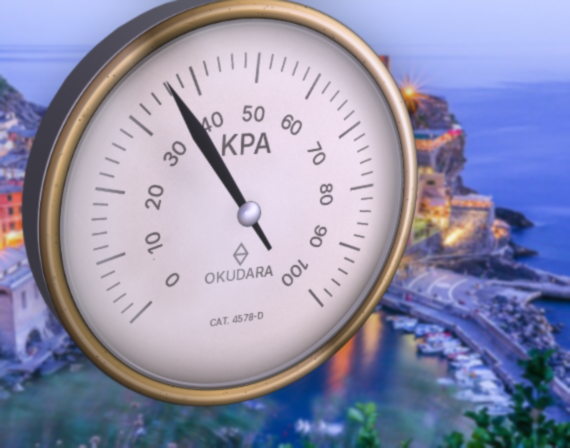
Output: 36 kPa
